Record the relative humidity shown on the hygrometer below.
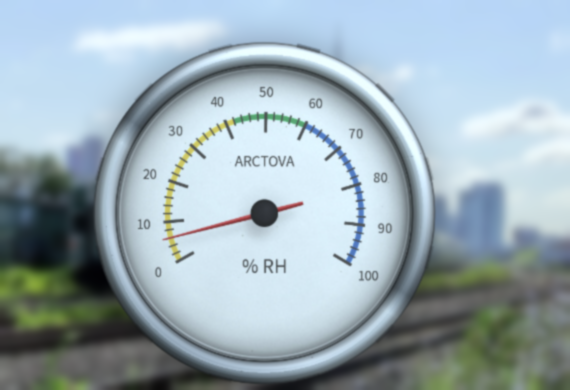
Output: 6 %
